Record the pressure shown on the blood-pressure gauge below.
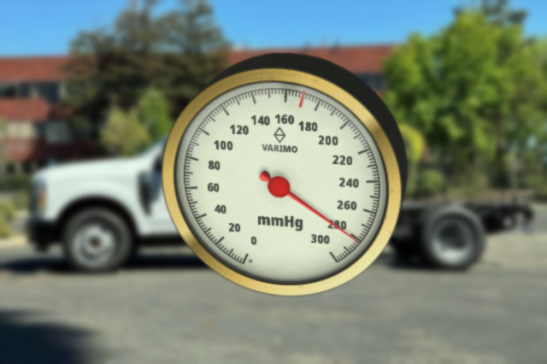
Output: 280 mmHg
